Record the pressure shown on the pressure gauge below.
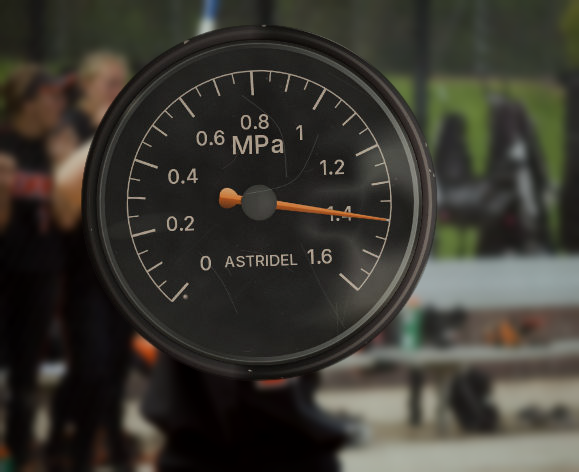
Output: 1.4 MPa
